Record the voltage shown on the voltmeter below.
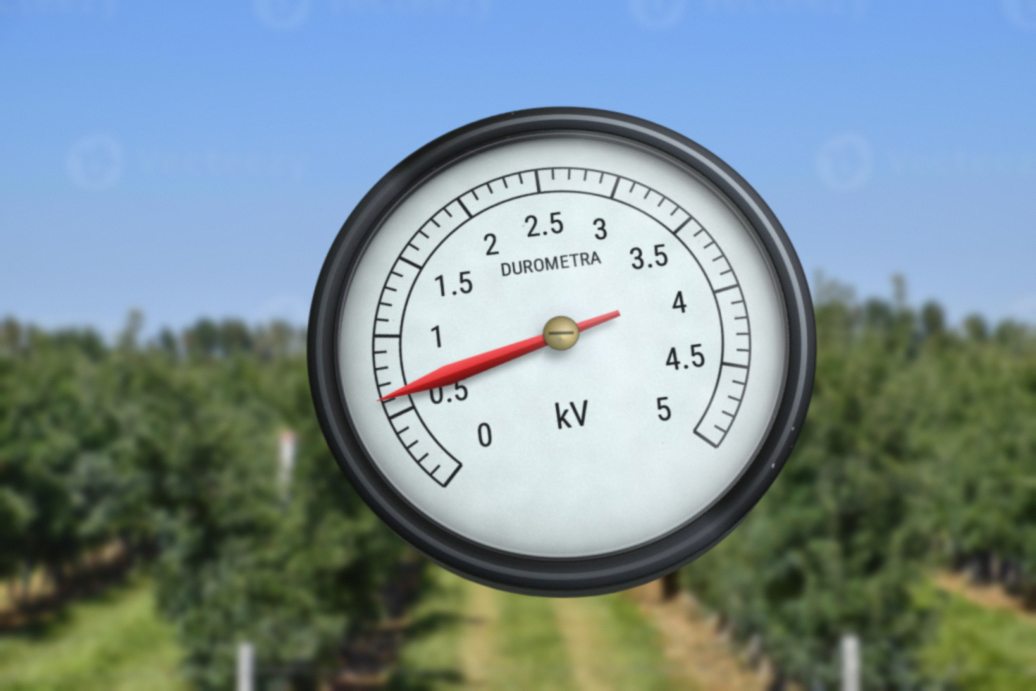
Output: 0.6 kV
